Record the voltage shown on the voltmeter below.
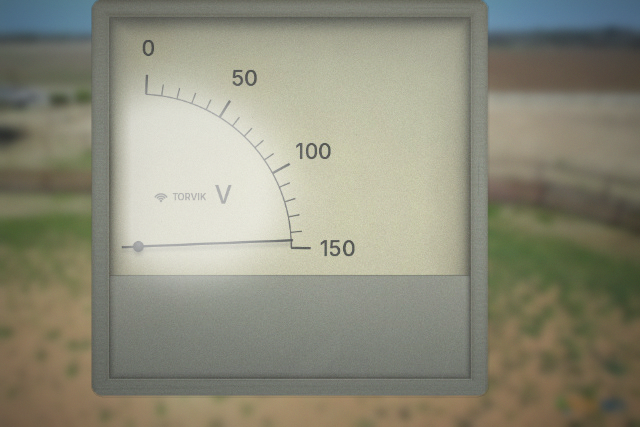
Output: 145 V
